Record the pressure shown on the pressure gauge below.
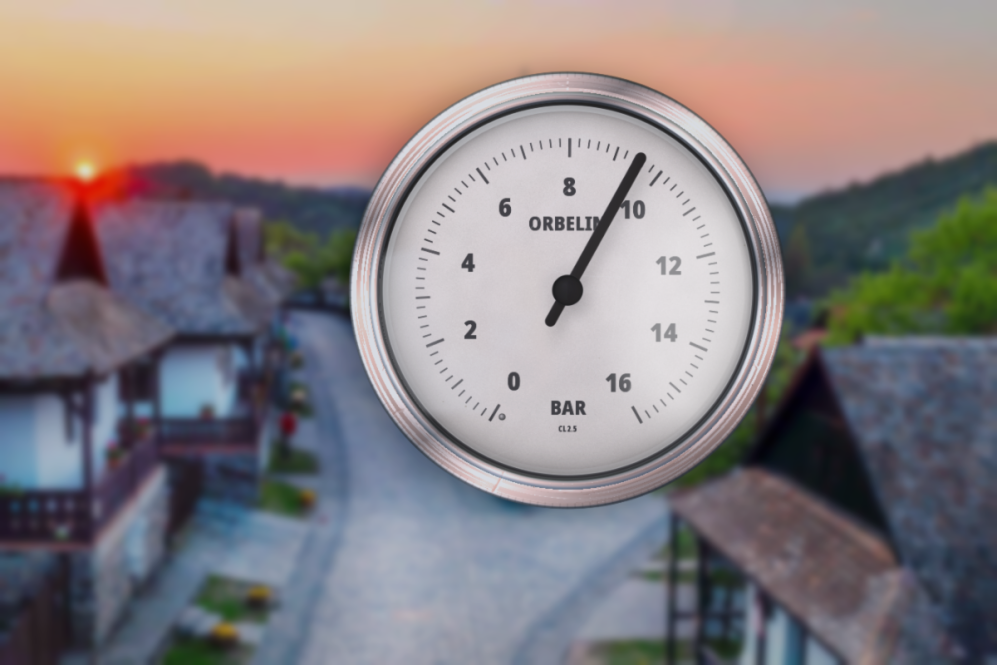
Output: 9.5 bar
